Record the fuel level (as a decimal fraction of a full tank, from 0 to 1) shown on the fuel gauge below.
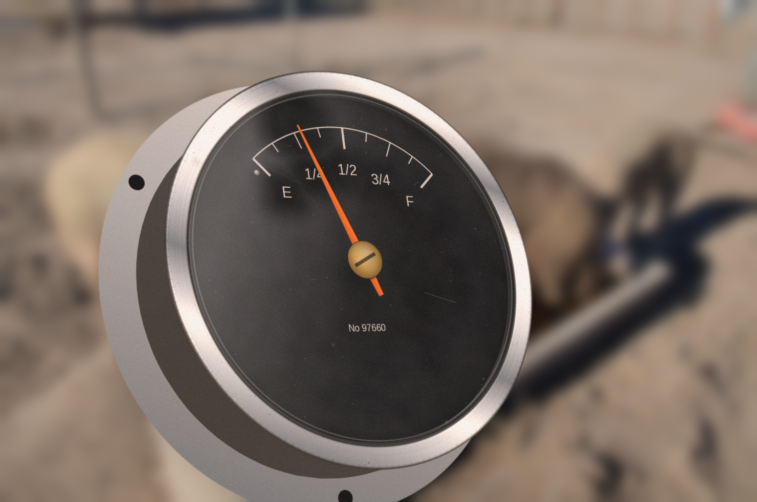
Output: 0.25
